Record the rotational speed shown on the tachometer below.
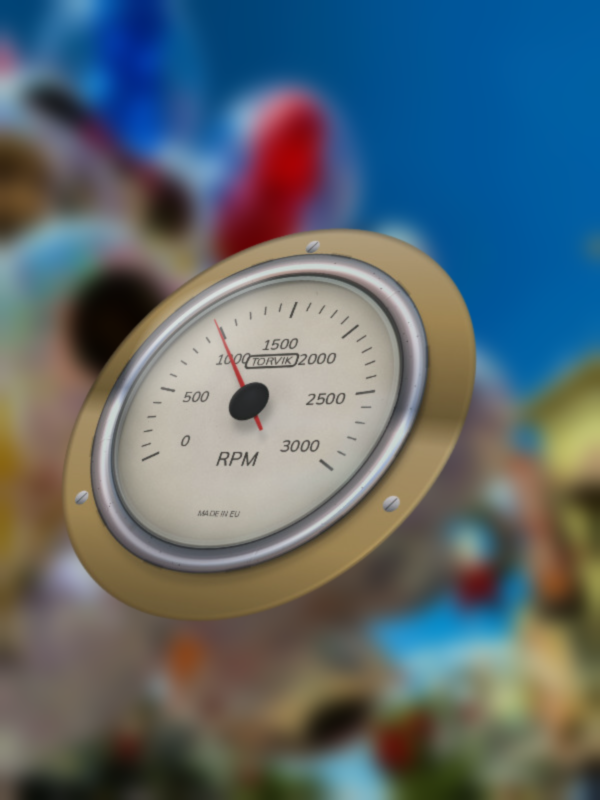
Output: 1000 rpm
